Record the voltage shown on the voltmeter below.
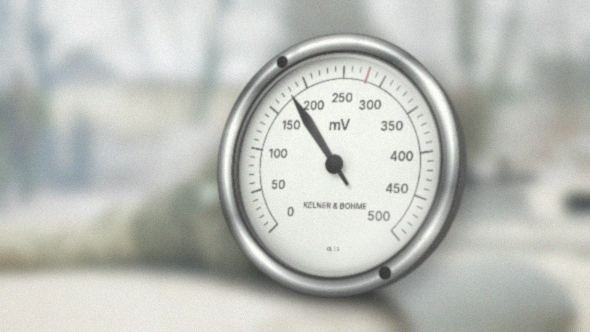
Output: 180 mV
